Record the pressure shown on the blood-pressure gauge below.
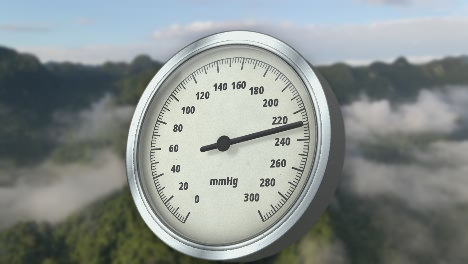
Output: 230 mmHg
